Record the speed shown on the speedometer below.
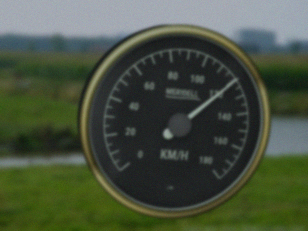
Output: 120 km/h
